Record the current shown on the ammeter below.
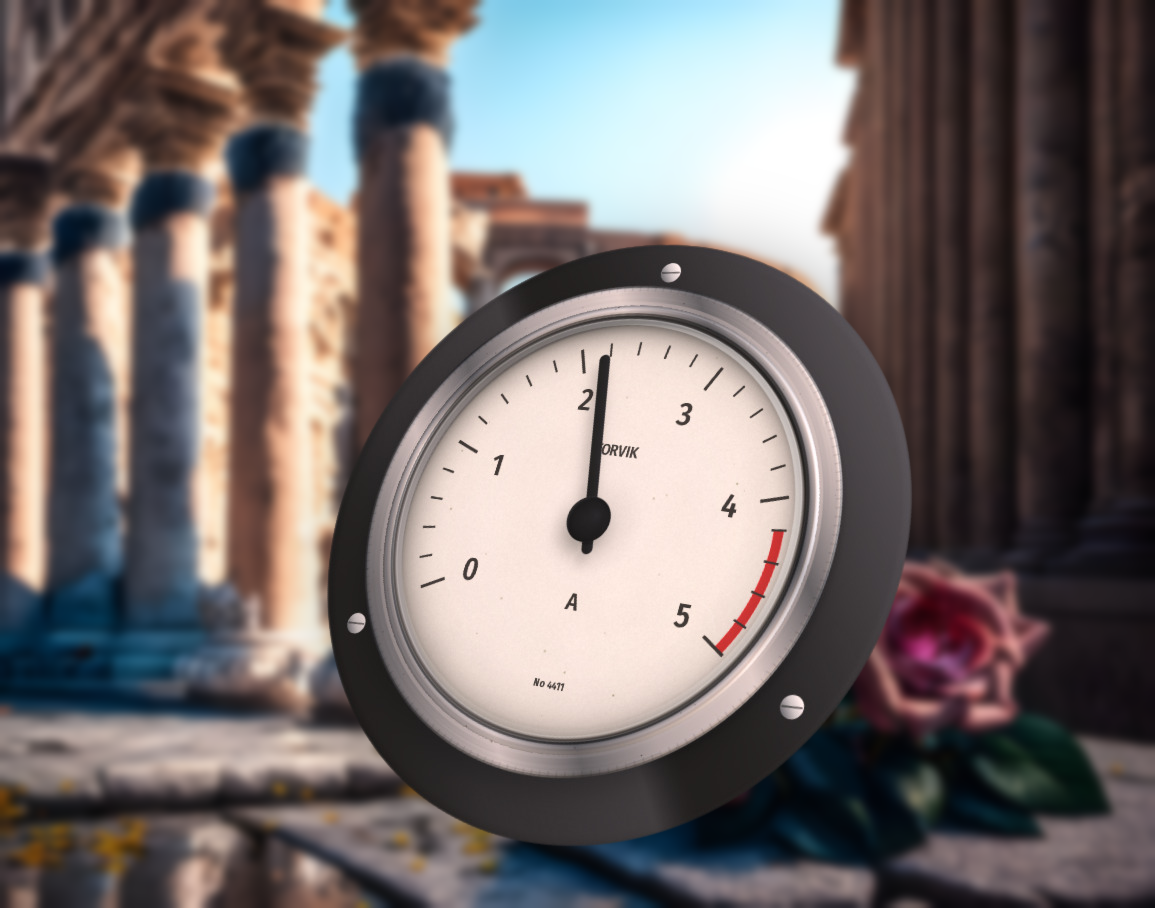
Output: 2.2 A
